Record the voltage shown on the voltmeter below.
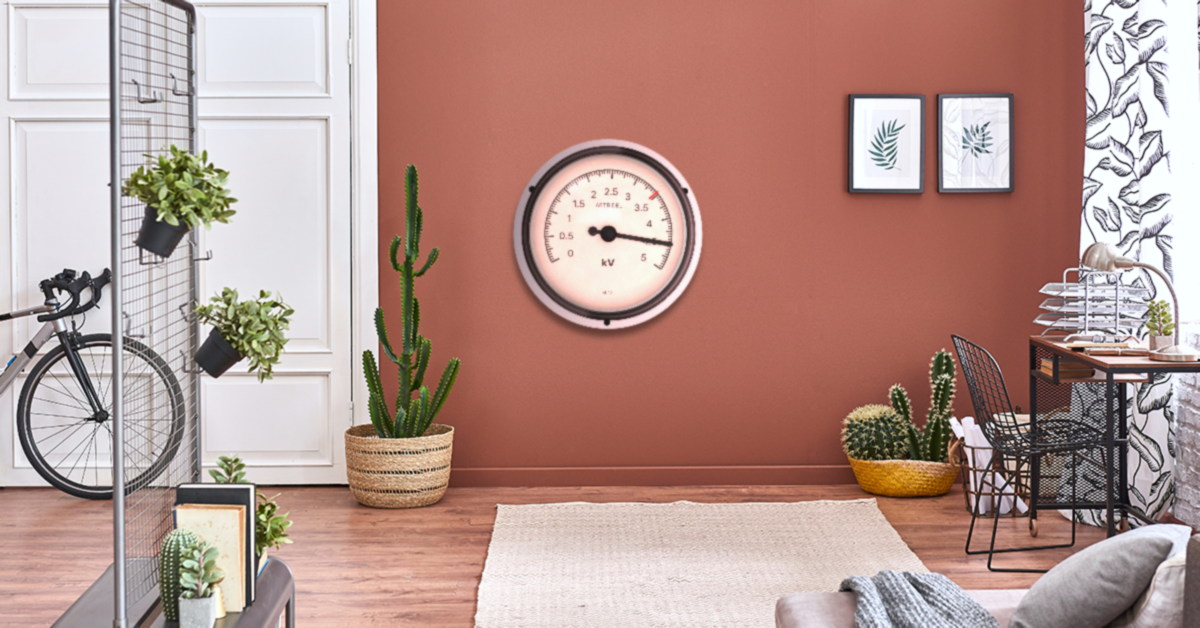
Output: 4.5 kV
